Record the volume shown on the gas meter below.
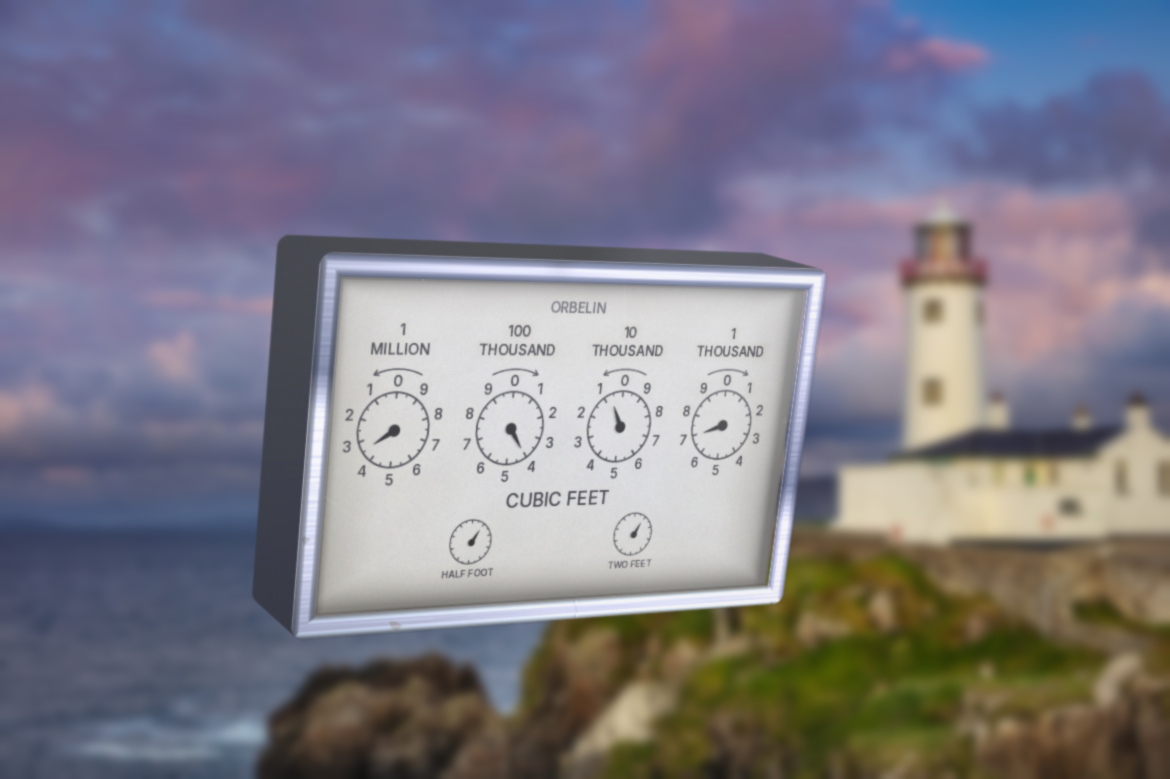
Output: 340700 ft³
